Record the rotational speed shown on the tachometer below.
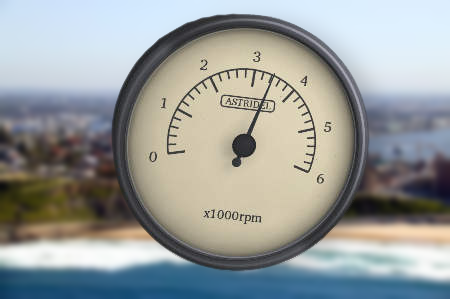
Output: 3400 rpm
